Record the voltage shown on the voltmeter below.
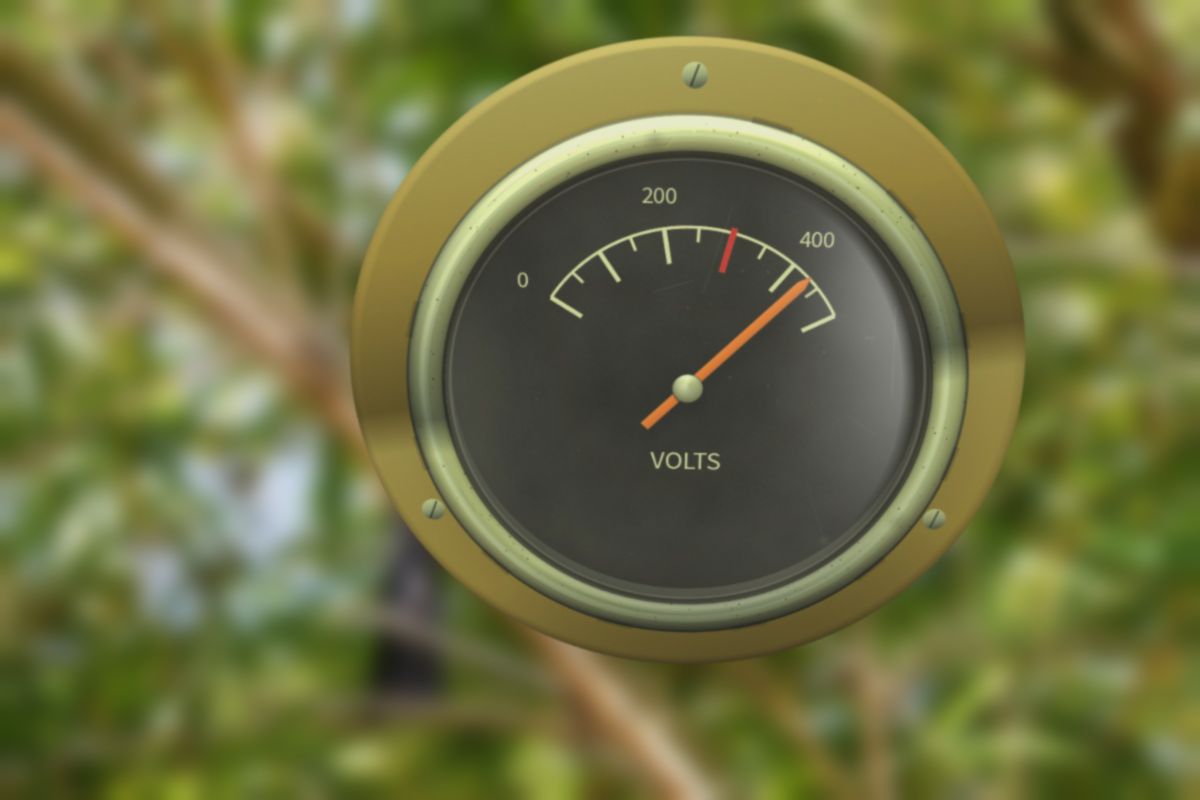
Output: 425 V
